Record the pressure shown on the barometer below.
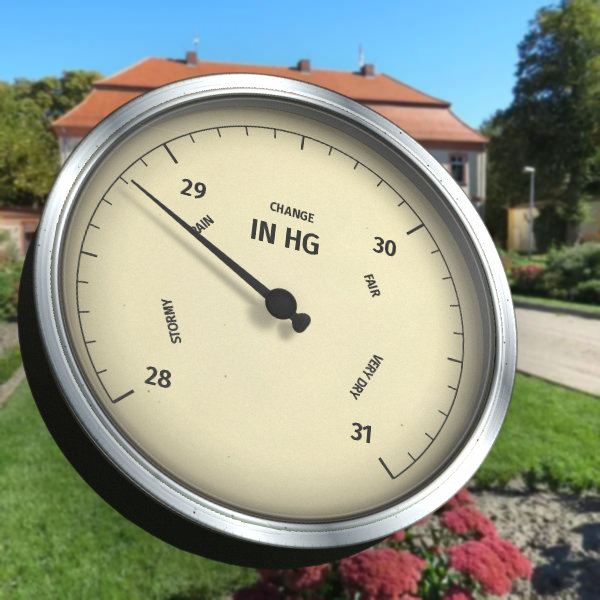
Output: 28.8 inHg
